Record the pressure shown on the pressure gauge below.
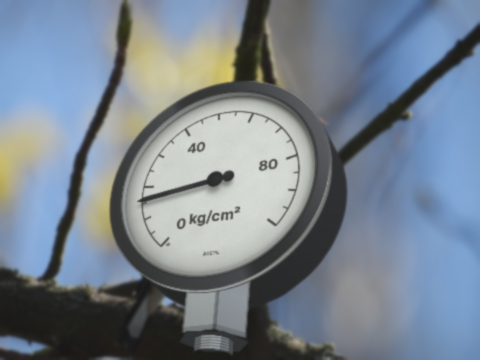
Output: 15 kg/cm²
